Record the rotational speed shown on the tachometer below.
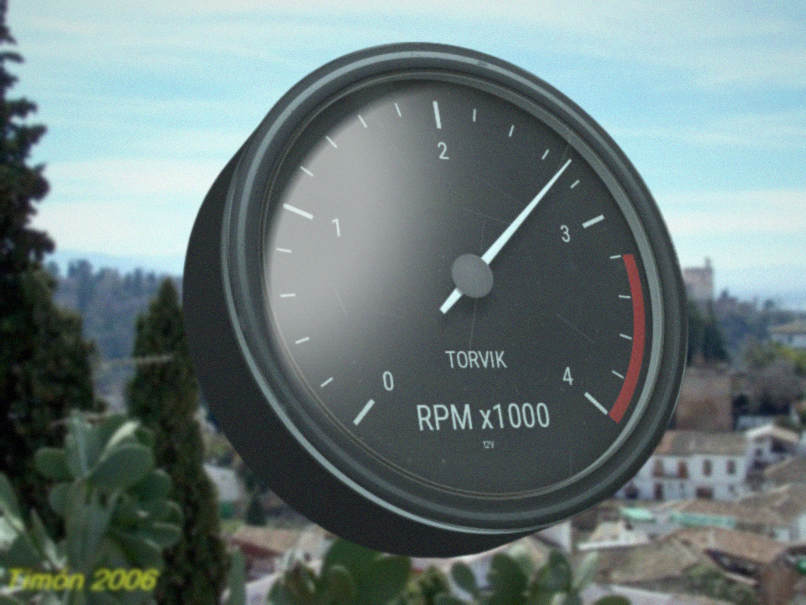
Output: 2700 rpm
